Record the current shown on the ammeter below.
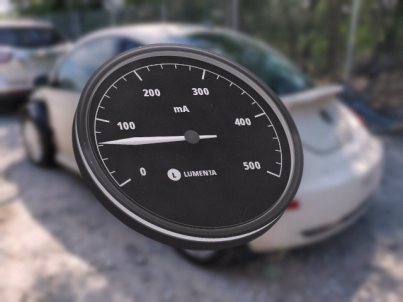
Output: 60 mA
